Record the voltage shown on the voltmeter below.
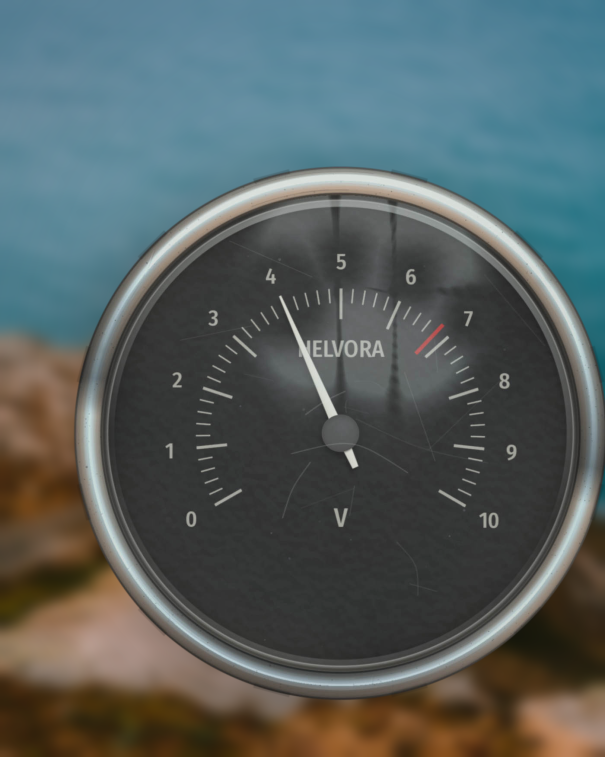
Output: 4 V
